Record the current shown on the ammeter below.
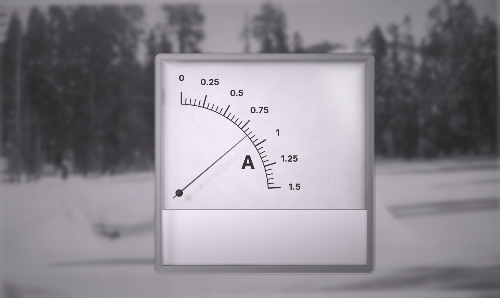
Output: 0.85 A
